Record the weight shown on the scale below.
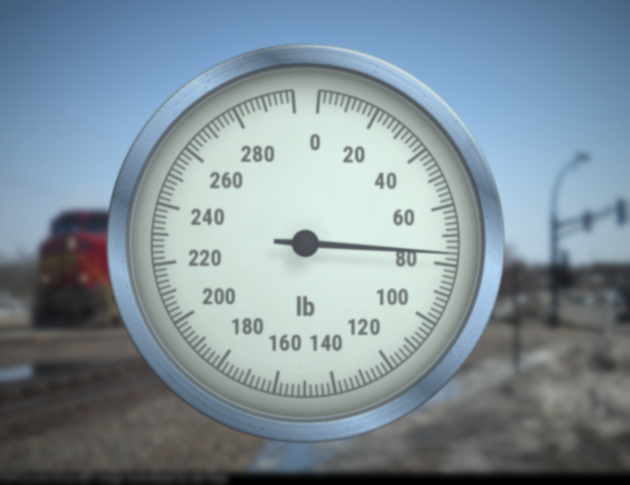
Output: 76 lb
